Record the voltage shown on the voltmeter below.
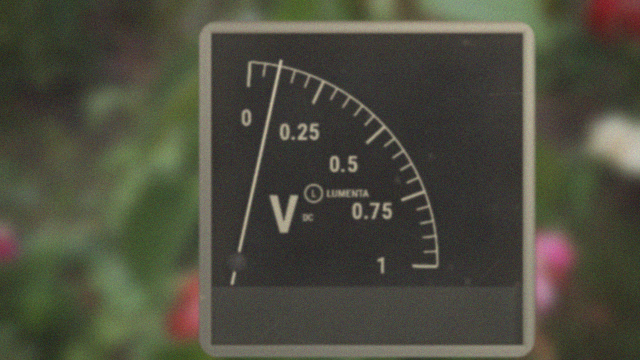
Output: 0.1 V
